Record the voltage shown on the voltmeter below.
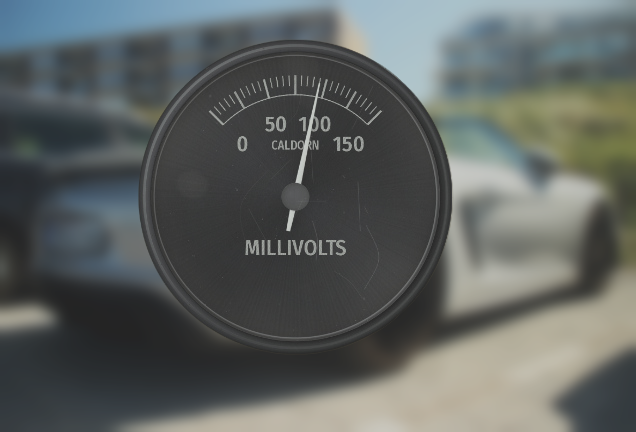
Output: 95 mV
